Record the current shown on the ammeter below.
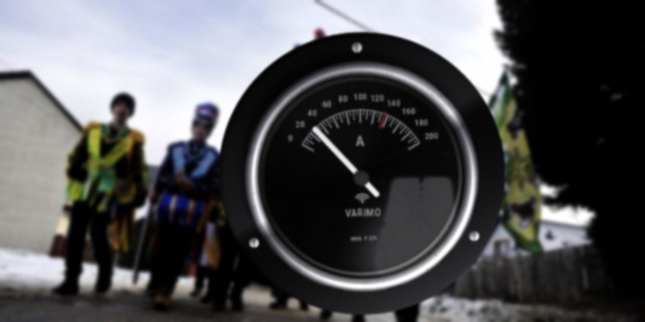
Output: 30 A
